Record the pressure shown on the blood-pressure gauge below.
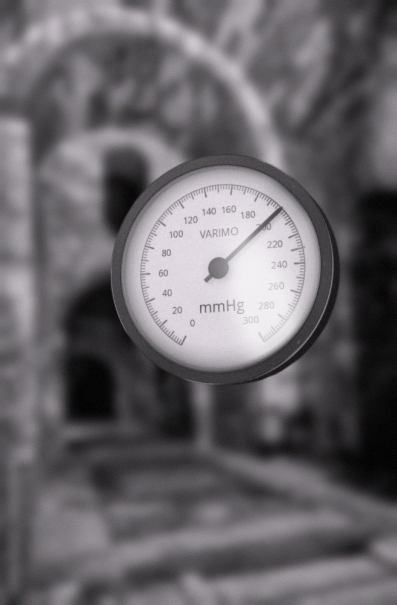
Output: 200 mmHg
